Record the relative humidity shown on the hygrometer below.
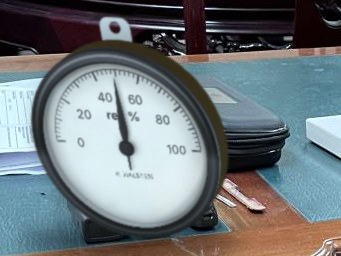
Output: 50 %
